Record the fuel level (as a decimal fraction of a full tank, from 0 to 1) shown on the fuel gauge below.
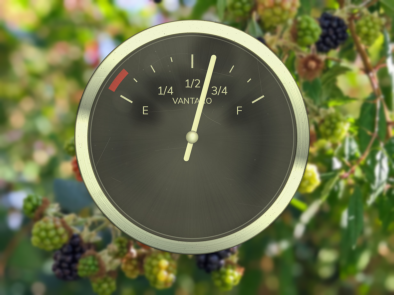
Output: 0.625
